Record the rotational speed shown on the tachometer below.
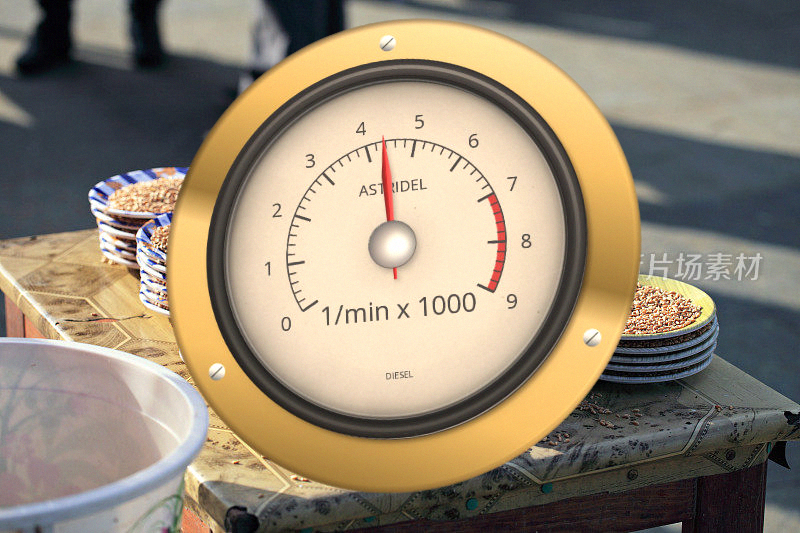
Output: 4400 rpm
